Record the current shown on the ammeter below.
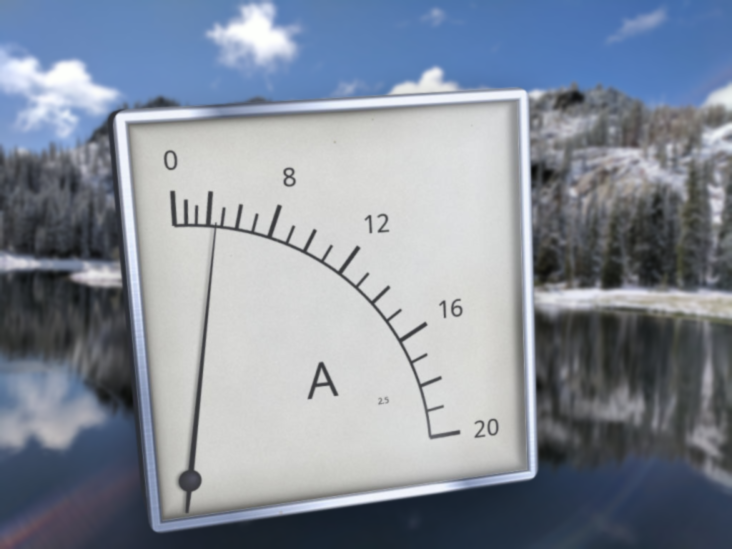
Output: 4.5 A
